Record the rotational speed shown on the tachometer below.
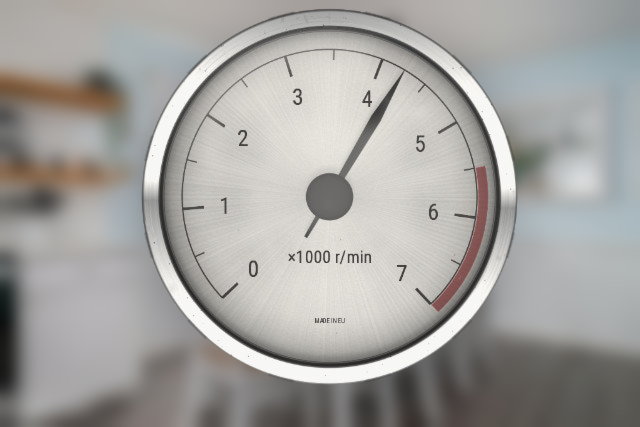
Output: 4250 rpm
